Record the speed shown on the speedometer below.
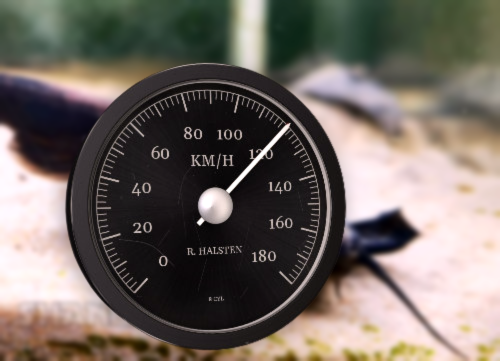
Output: 120 km/h
